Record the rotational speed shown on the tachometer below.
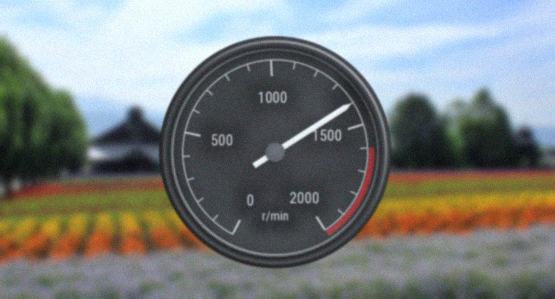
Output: 1400 rpm
